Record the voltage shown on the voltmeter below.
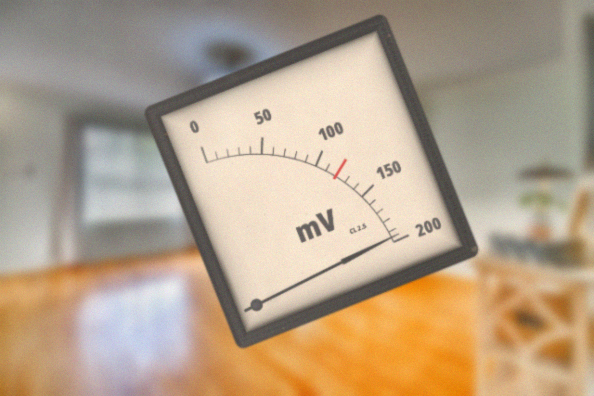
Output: 195 mV
